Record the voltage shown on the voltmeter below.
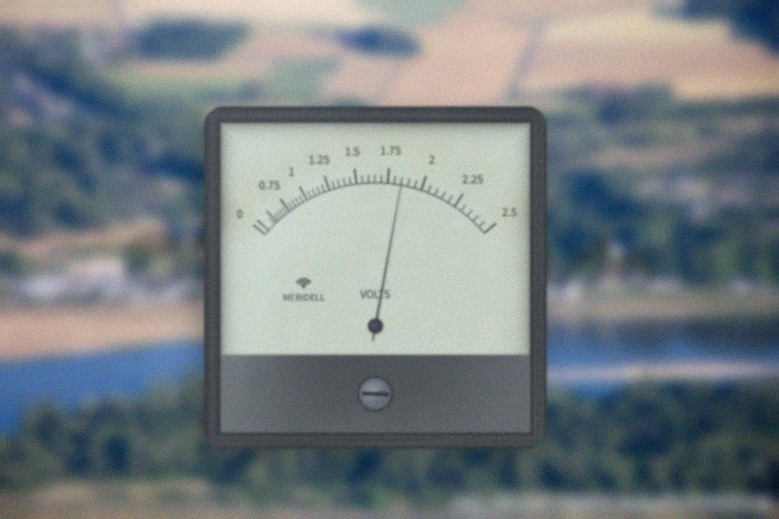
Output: 1.85 V
